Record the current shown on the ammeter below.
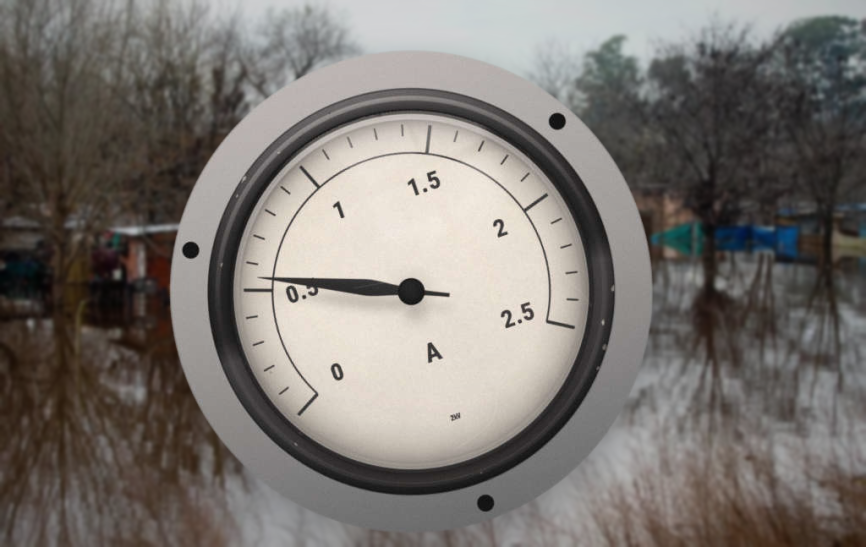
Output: 0.55 A
